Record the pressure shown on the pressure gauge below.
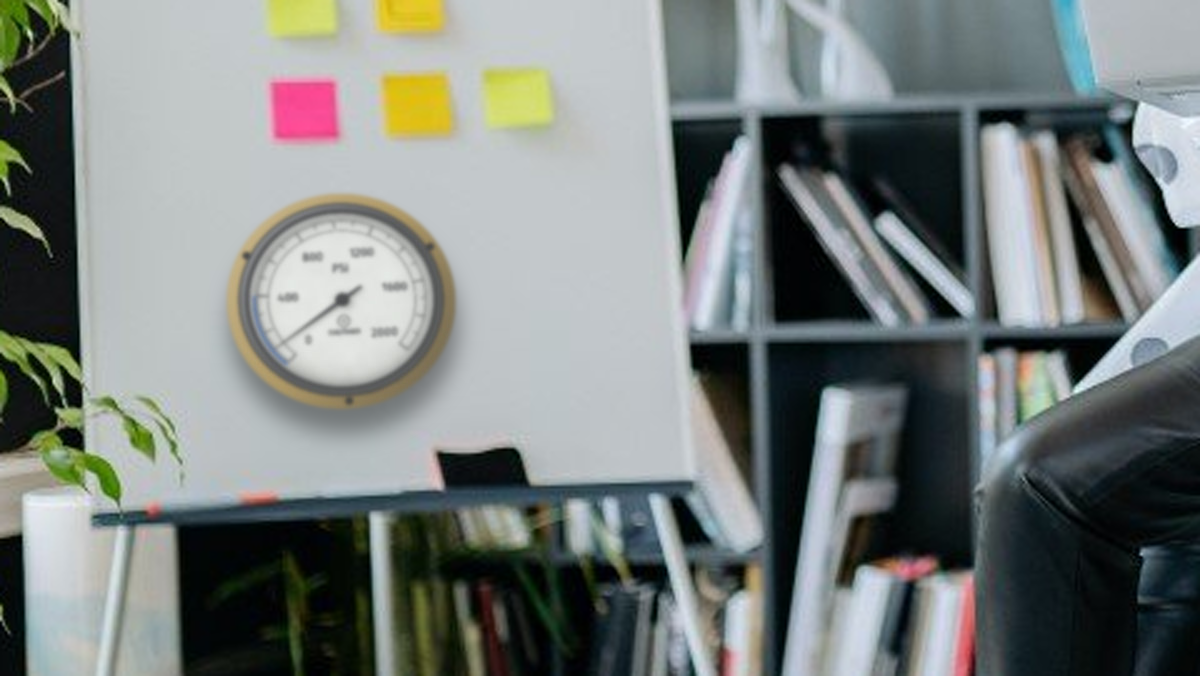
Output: 100 psi
